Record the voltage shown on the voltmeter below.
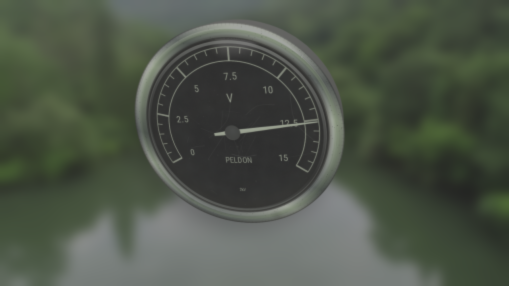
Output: 12.5 V
